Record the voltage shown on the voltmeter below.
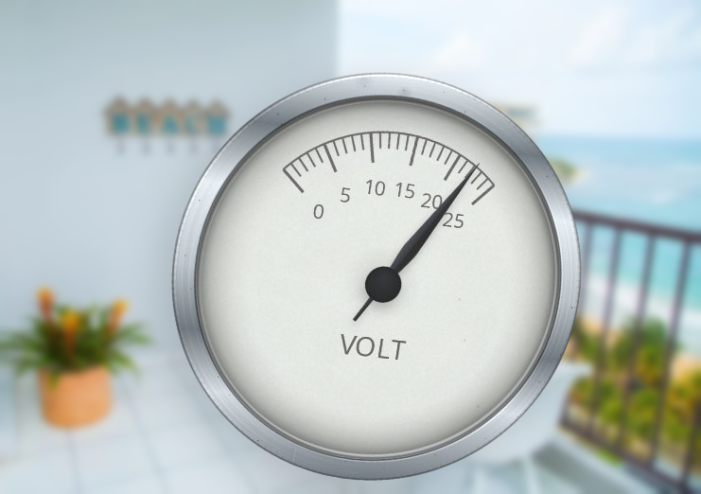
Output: 22 V
